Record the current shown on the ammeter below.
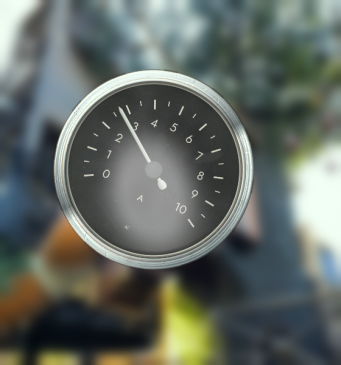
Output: 2.75 A
